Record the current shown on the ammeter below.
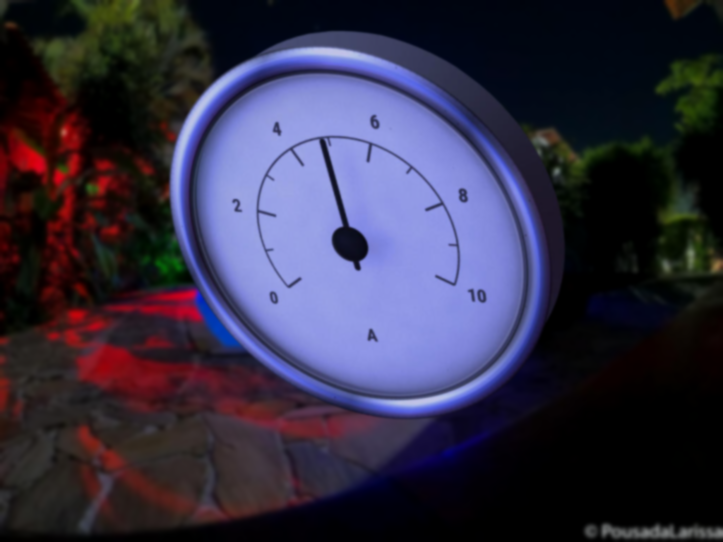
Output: 5 A
